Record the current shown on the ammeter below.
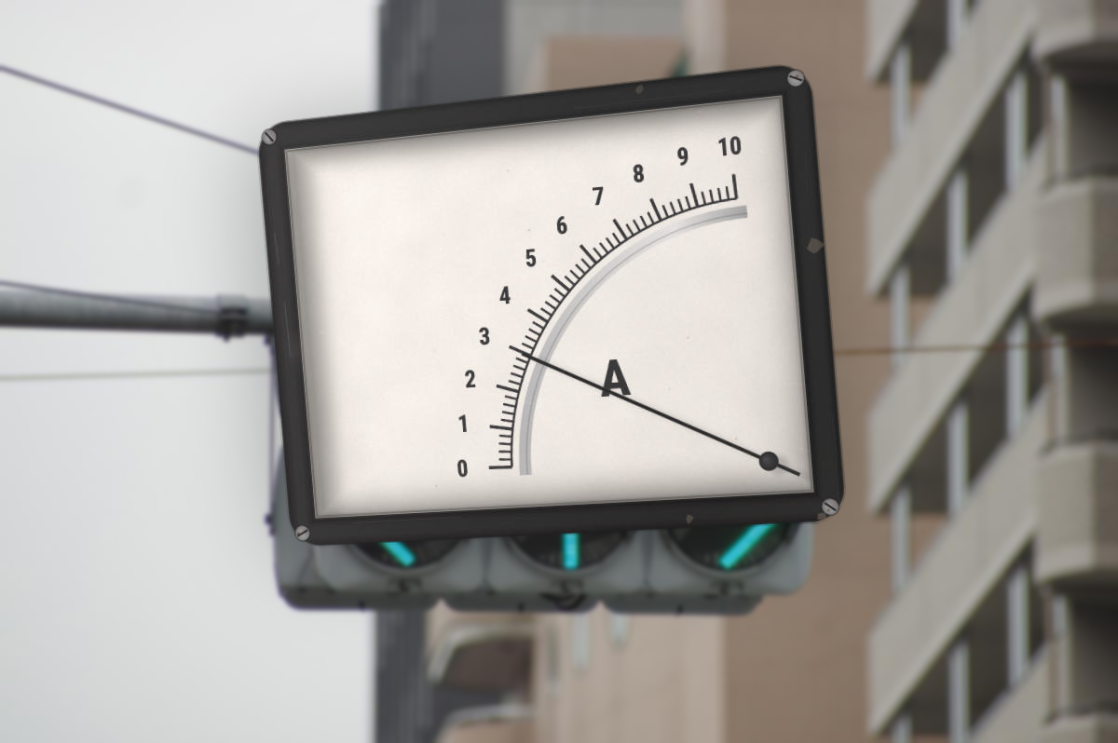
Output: 3 A
